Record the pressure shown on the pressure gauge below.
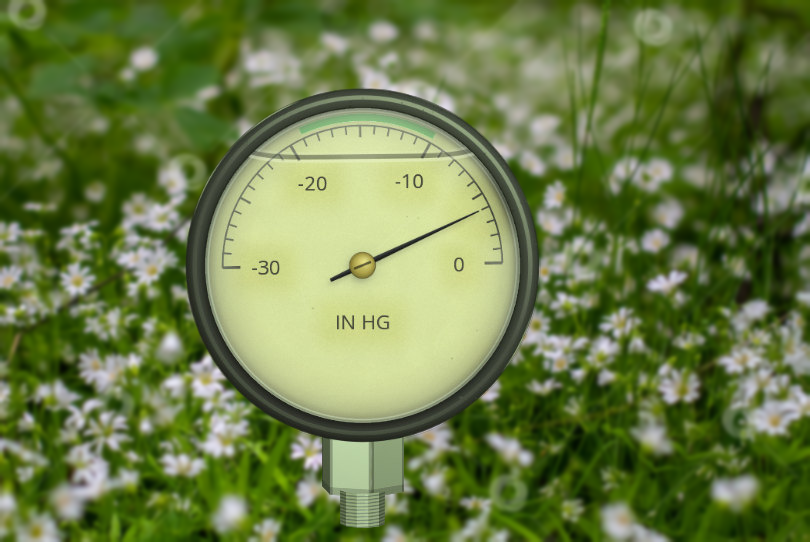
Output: -4 inHg
